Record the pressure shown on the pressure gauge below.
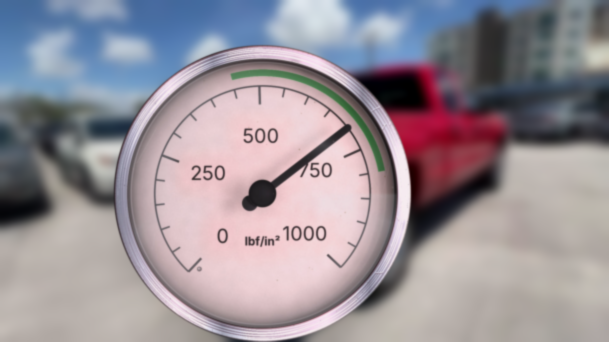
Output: 700 psi
